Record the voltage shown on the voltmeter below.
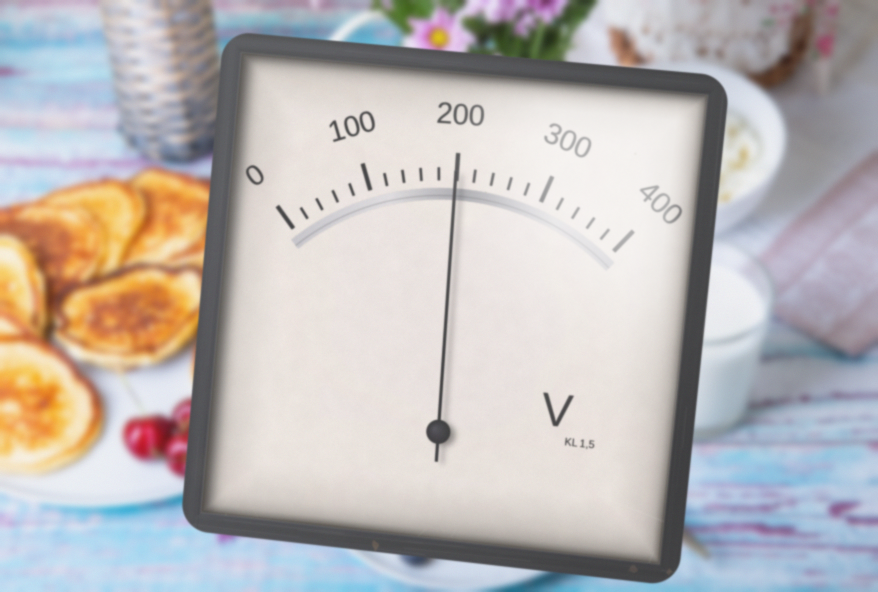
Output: 200 V
